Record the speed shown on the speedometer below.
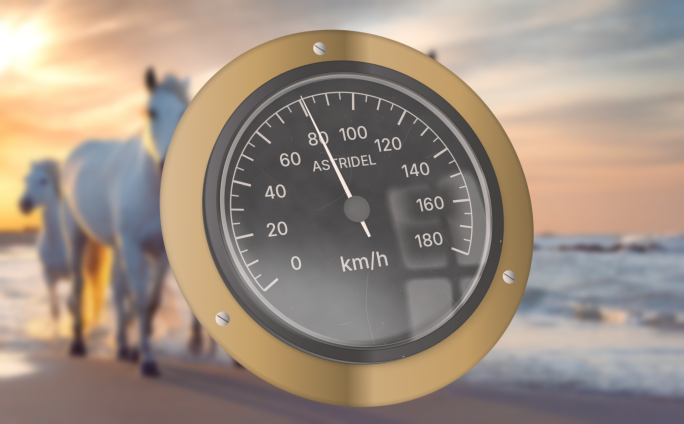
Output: 80 km/h
